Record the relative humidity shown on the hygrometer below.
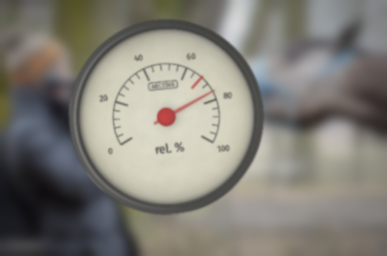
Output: 76 %
